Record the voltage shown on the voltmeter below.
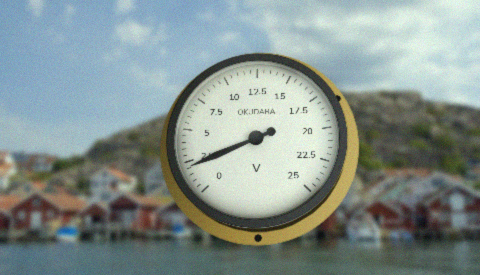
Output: 2 V
